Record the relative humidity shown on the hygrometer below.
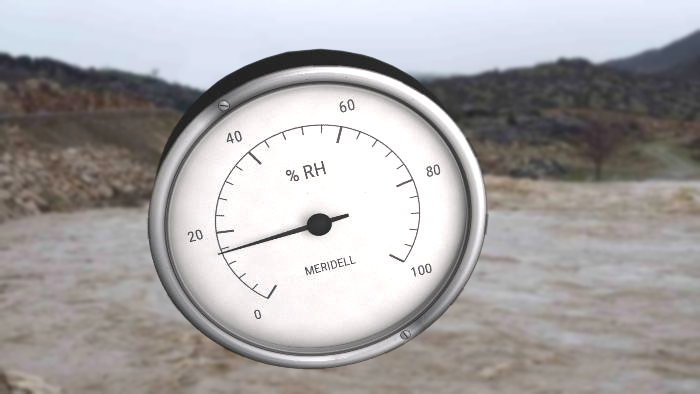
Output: 16 %
